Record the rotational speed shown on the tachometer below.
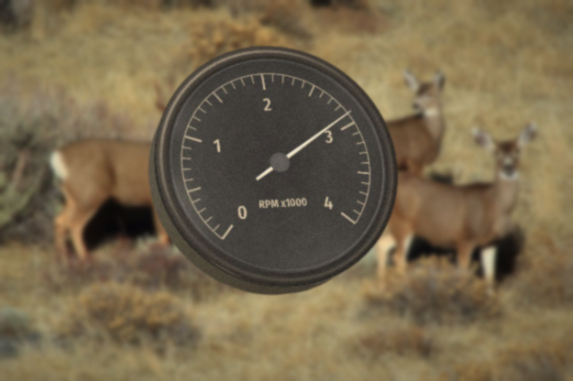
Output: 2900 rpm
